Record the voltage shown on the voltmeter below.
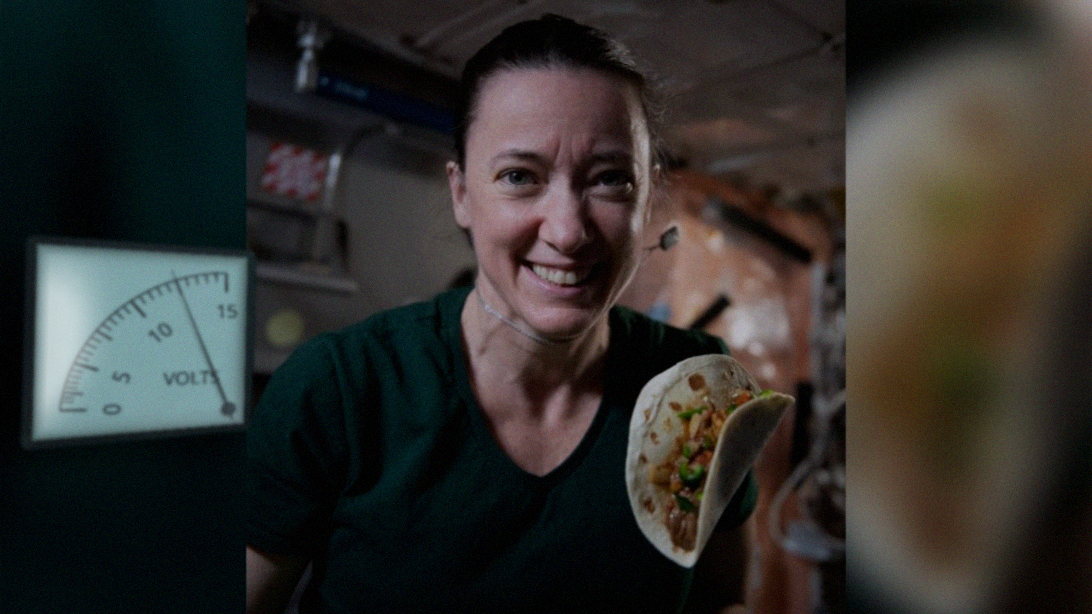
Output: 12.5 V
